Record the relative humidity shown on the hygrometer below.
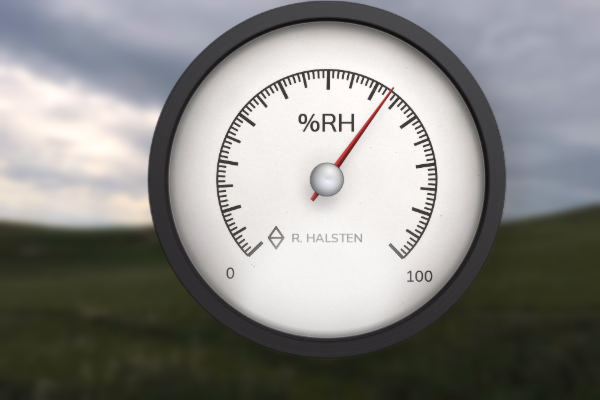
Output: 63 %
